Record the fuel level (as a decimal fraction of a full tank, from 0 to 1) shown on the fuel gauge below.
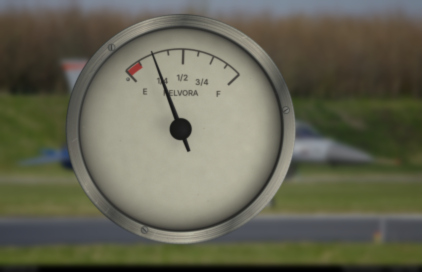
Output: 0.25
